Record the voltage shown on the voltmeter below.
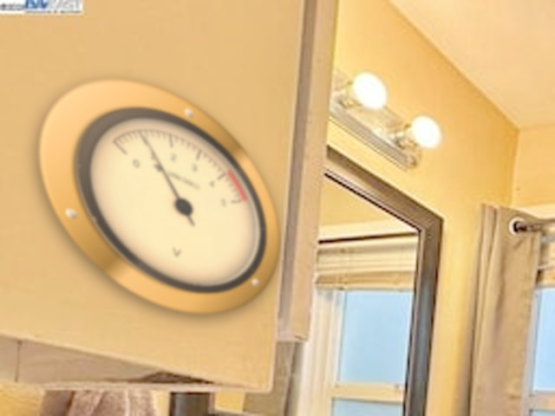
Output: 1 V
